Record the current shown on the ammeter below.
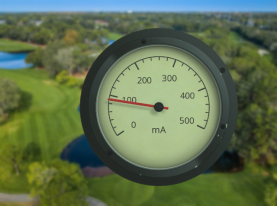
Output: 90 mA
